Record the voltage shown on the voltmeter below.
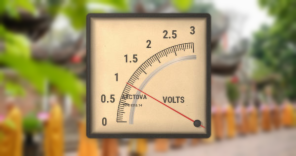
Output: 1 V
